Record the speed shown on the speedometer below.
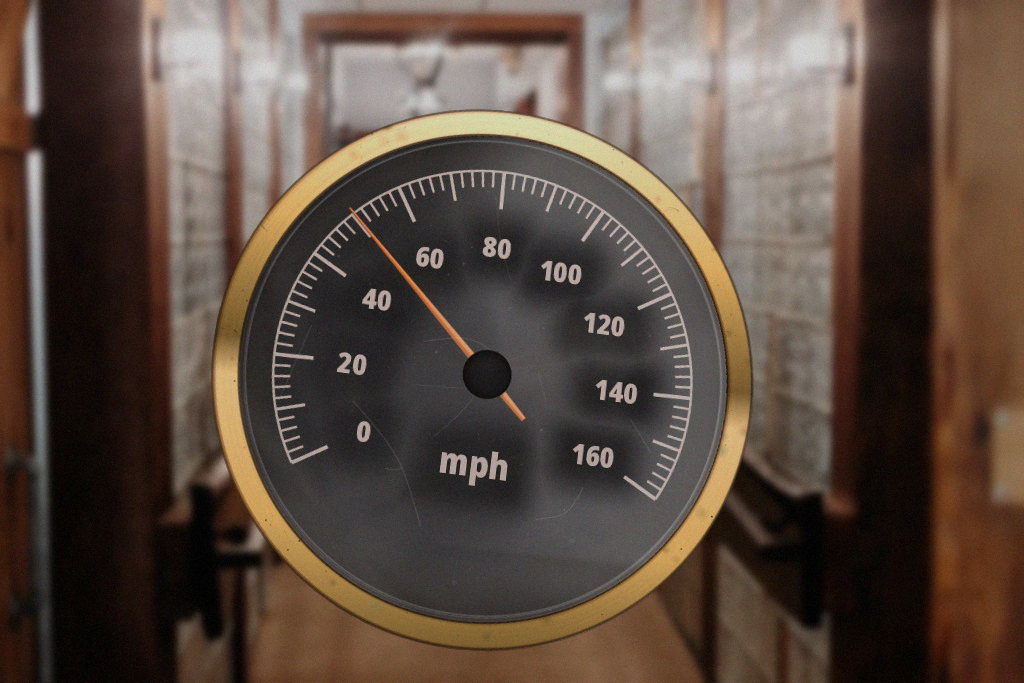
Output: 50 mph
